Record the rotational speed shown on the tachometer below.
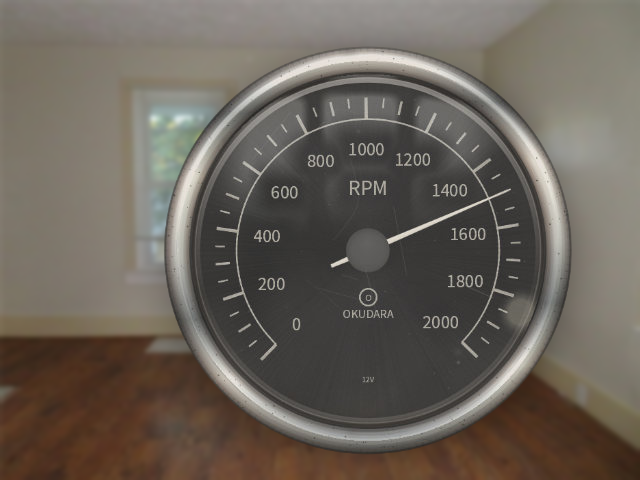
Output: 1500 rpm
